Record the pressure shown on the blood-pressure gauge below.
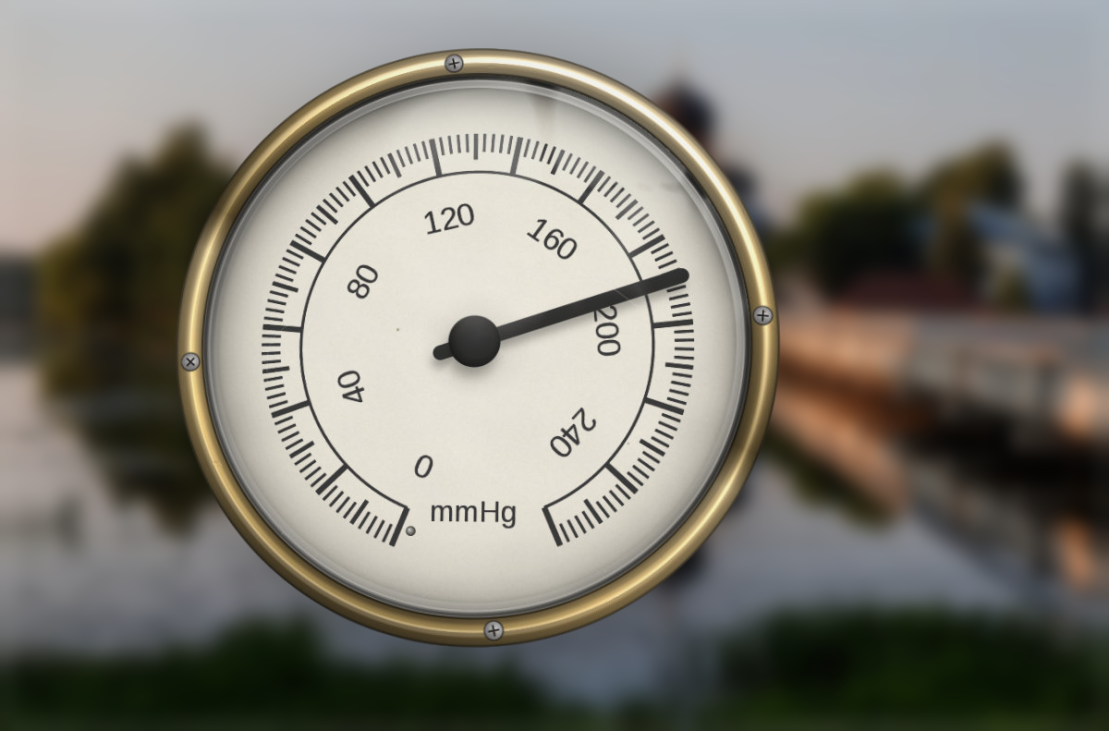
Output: 190 mmHg
